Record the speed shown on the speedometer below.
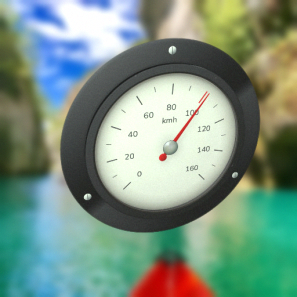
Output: 100 km/h
